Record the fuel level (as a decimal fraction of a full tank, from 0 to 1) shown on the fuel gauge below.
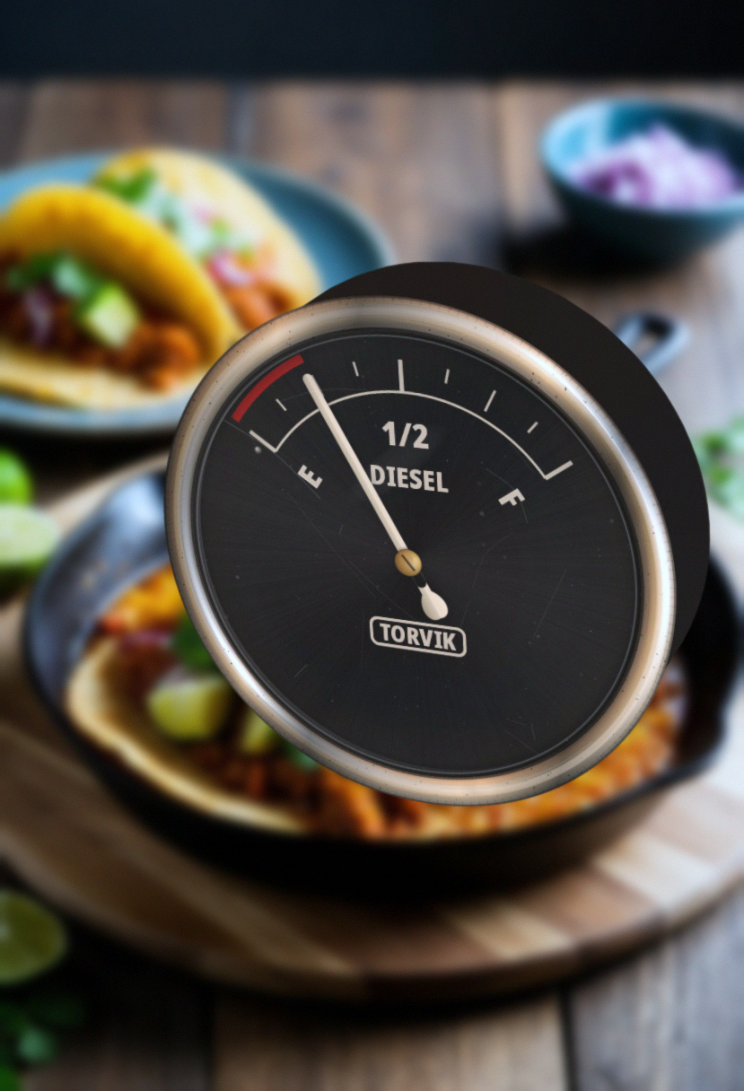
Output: 0.25
